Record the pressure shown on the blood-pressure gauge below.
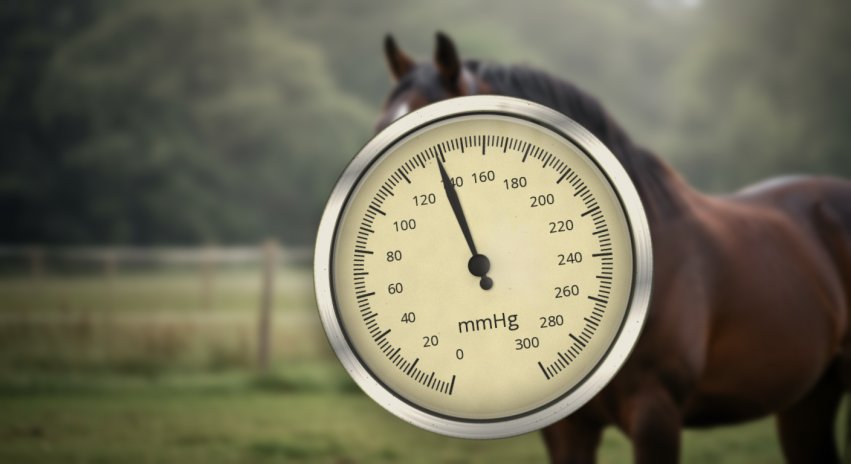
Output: 138 mmHg
